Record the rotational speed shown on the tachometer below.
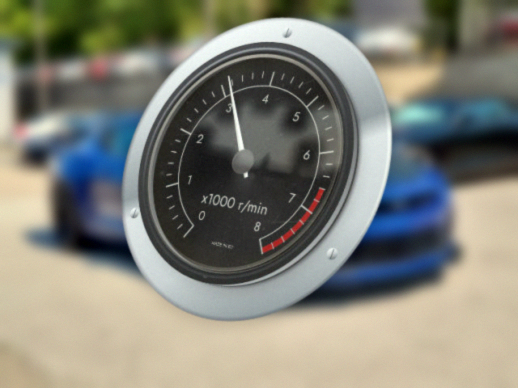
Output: 3200 rpm
